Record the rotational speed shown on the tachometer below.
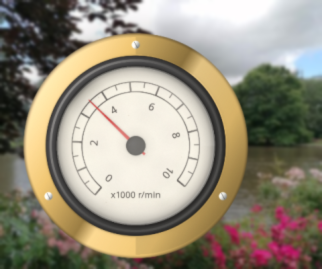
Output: 3500 rpm
